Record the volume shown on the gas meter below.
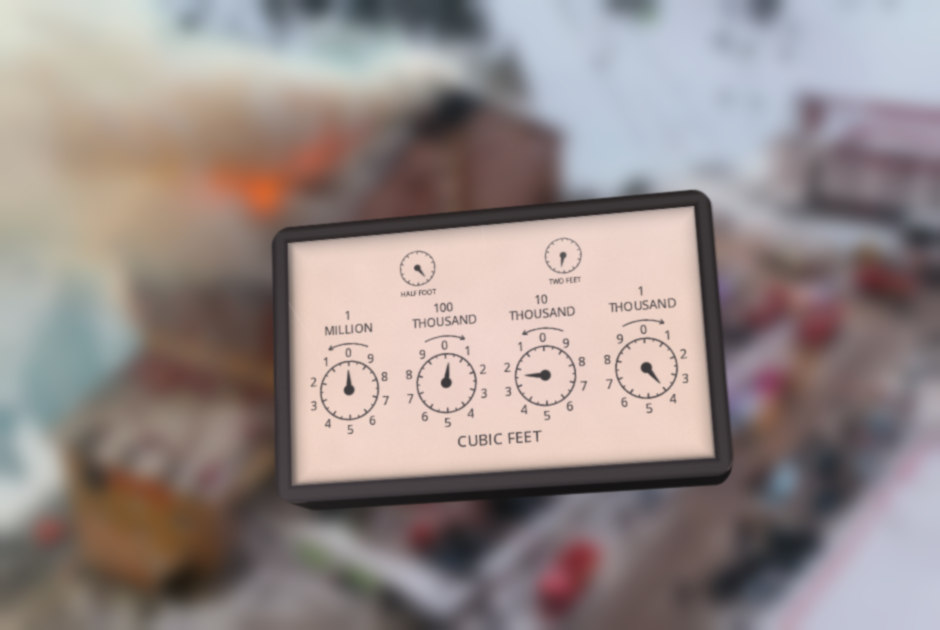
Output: 2400 ft³
